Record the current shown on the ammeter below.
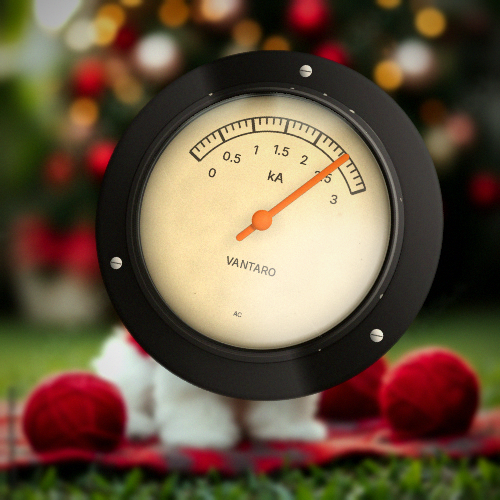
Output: 2.5 kA
